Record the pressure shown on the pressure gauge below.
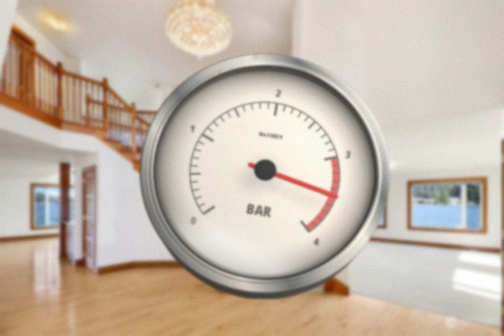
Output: 3.5 bar
